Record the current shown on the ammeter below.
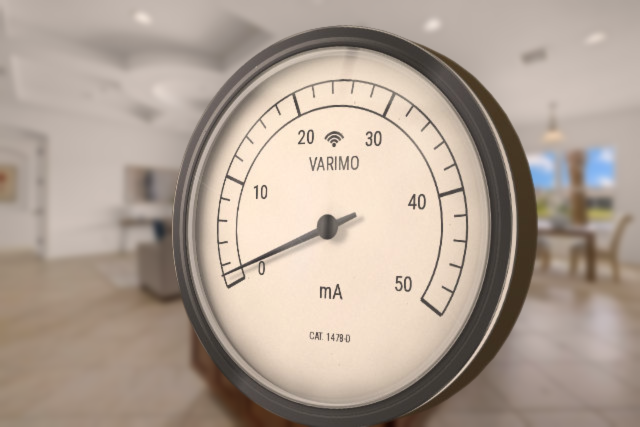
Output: 1 mA
